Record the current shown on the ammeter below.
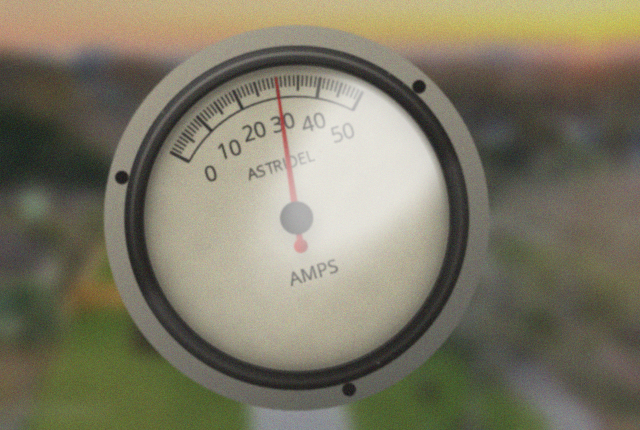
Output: 30 A
